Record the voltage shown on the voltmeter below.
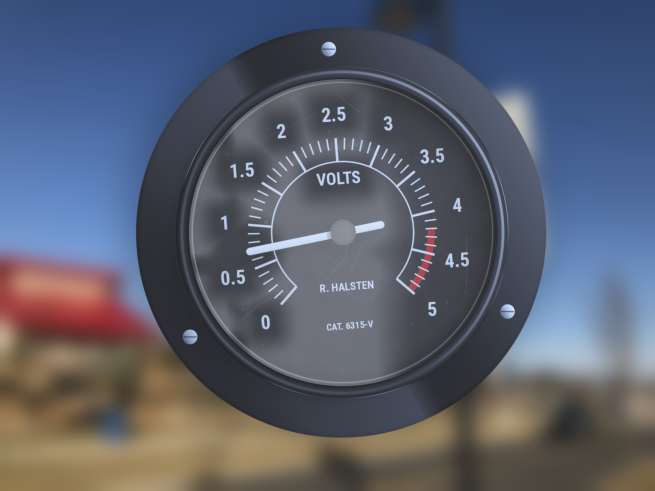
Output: 0.7 V
